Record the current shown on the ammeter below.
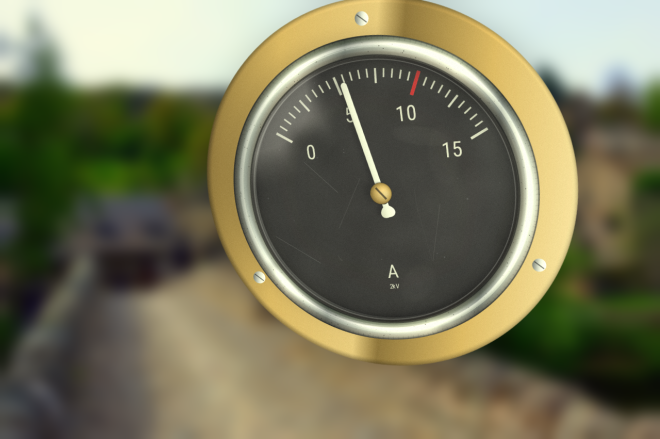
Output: 5.5 A
